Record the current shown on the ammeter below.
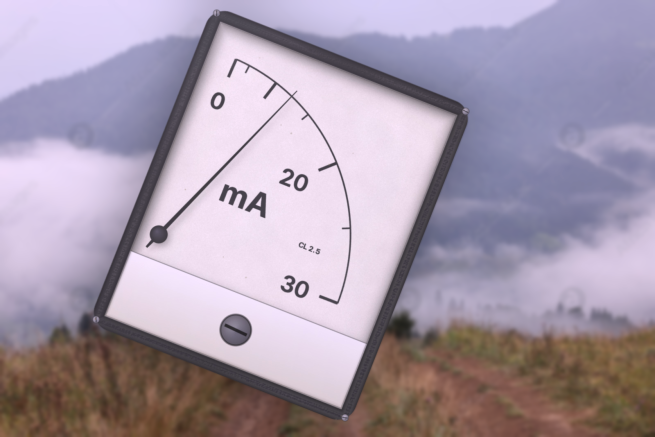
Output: 12.5 mA
